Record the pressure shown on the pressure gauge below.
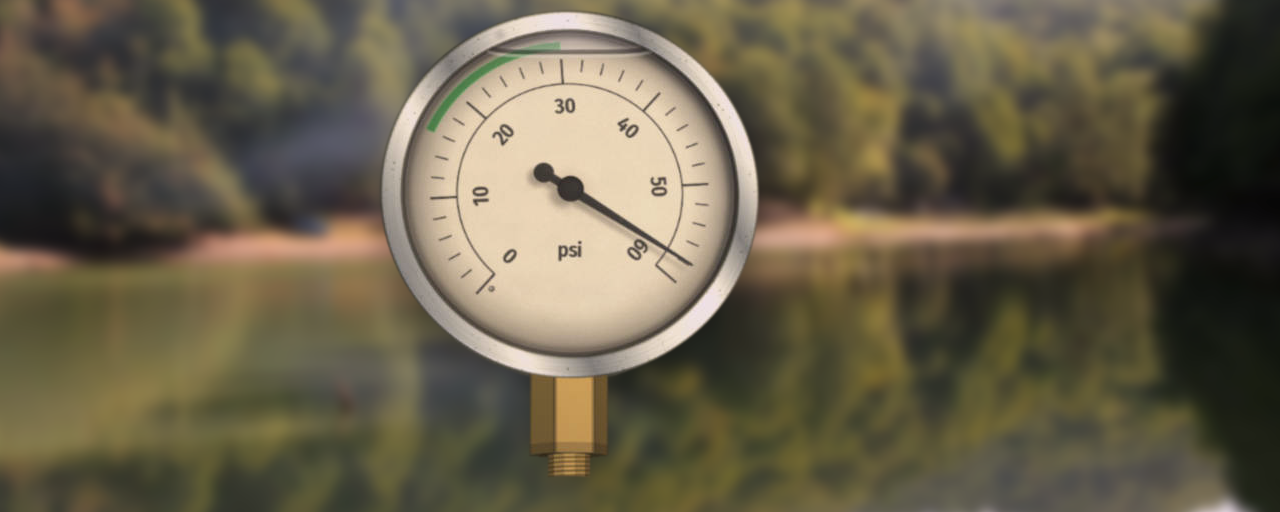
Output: 58 psi
